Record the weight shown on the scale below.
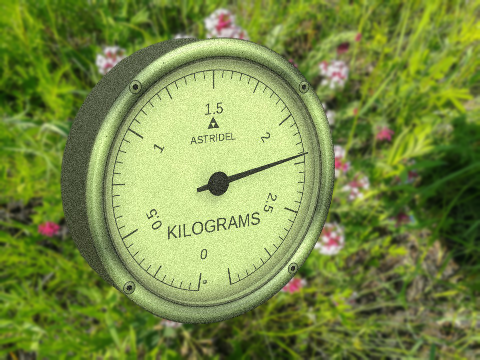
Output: 2.2 kg
